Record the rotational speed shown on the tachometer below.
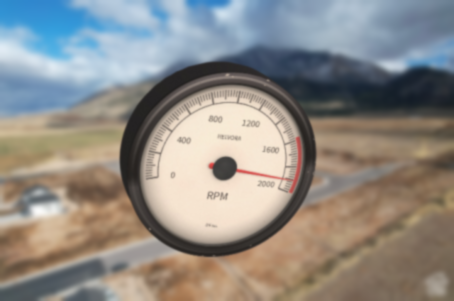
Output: 1900 rpm
